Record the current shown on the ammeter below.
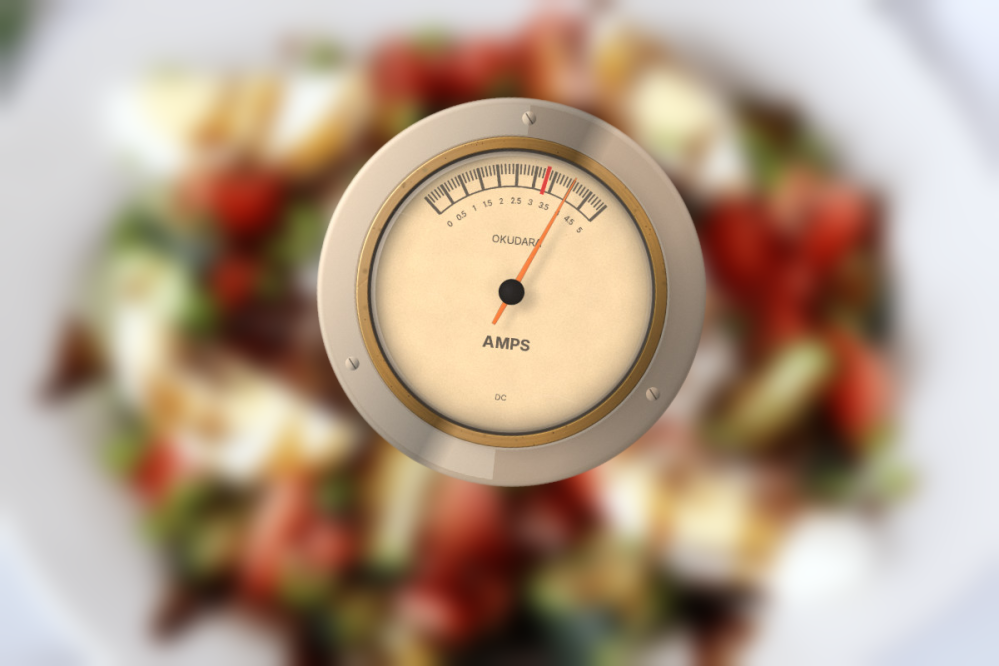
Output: 4 A
